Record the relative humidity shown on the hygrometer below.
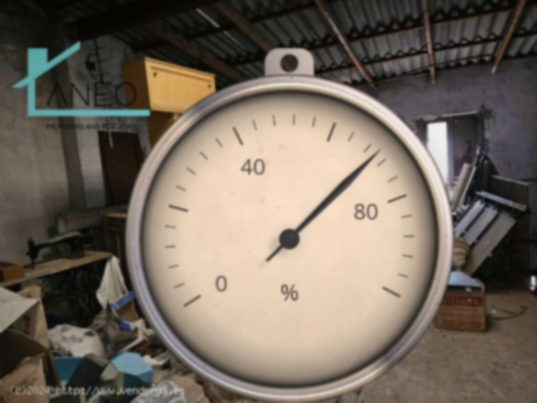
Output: 70 %
